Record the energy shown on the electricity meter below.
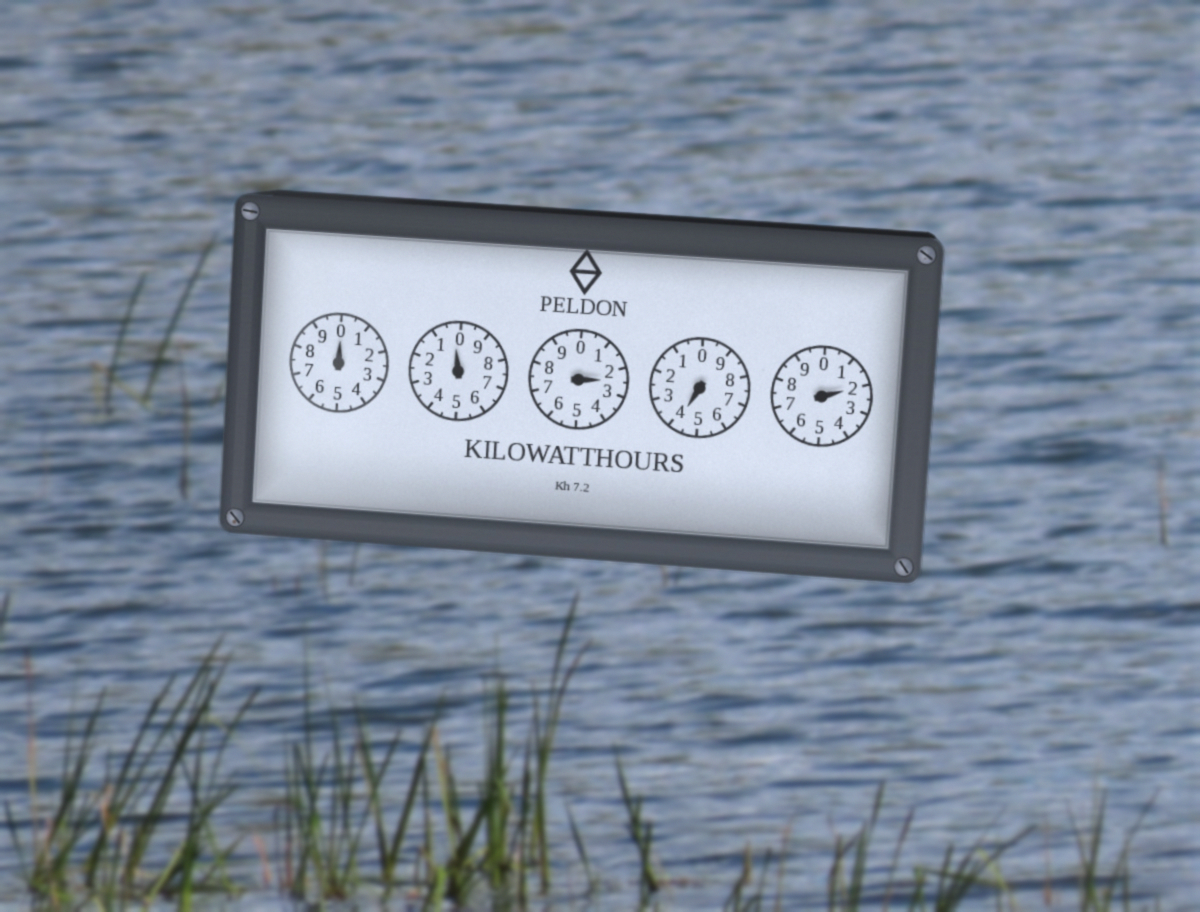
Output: 242 kWh
